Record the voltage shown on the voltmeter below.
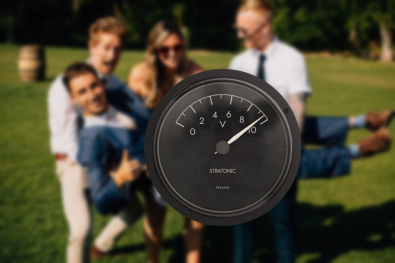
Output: 9.5 V
